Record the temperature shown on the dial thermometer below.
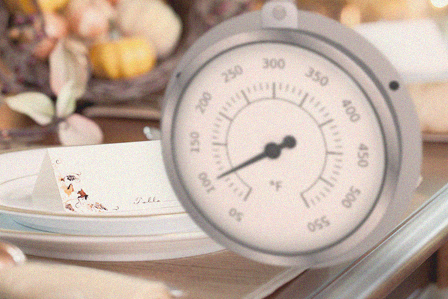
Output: 100 °F
